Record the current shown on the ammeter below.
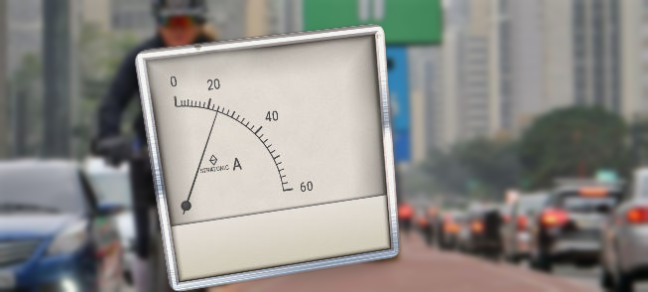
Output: 24 A
